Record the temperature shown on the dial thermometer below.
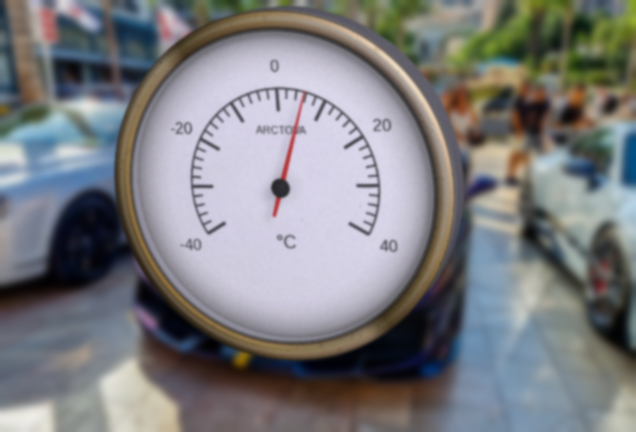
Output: 6 °C
